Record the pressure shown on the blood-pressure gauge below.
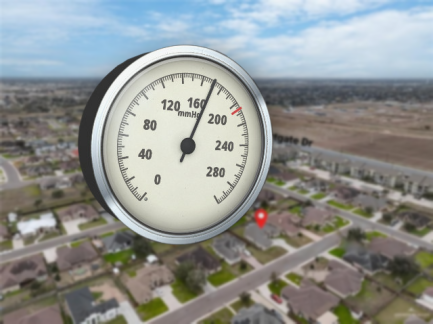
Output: 170 mmHg
